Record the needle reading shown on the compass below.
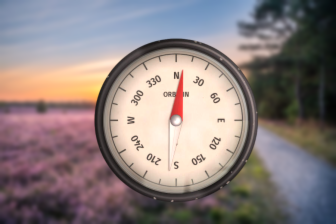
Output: 7.5 °
